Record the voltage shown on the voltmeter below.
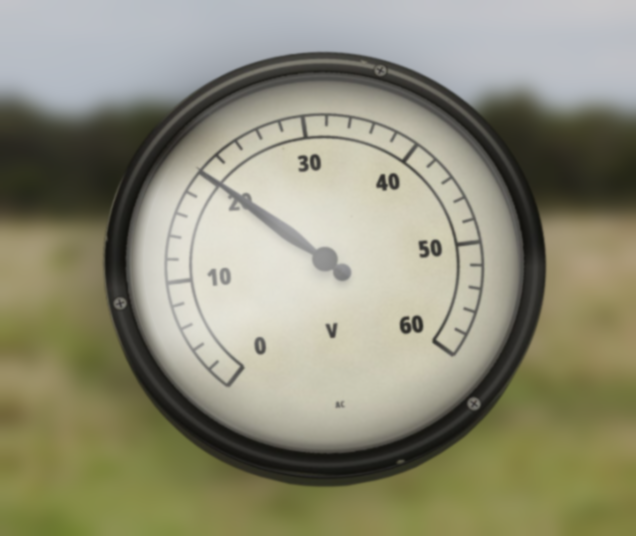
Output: 20 V
